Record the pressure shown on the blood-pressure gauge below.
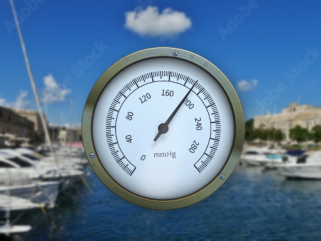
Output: 190 mmHg
